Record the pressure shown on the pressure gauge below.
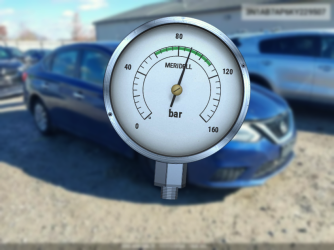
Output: 90 bar
